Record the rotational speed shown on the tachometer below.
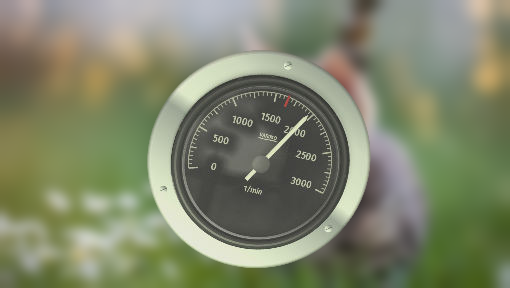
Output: 1950 rpm
